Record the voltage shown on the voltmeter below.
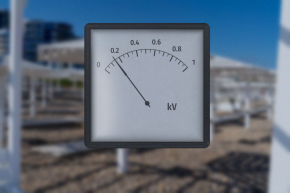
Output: 0.15 kV
